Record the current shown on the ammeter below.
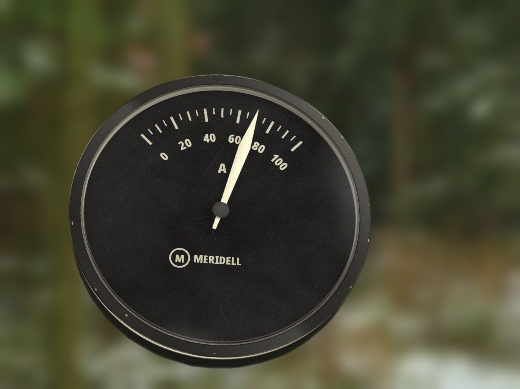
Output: 70 A
